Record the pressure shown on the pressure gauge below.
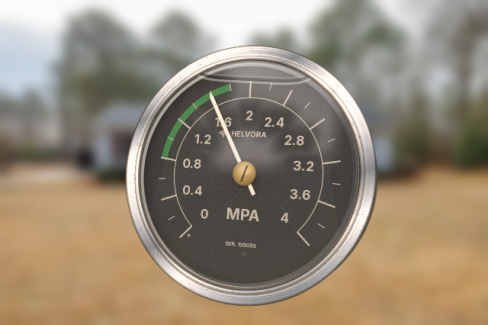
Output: 1.6 MPa
